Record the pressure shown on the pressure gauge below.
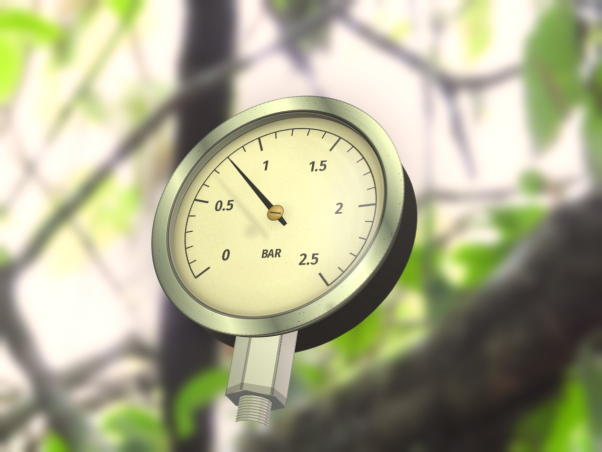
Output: 0.8 bar
